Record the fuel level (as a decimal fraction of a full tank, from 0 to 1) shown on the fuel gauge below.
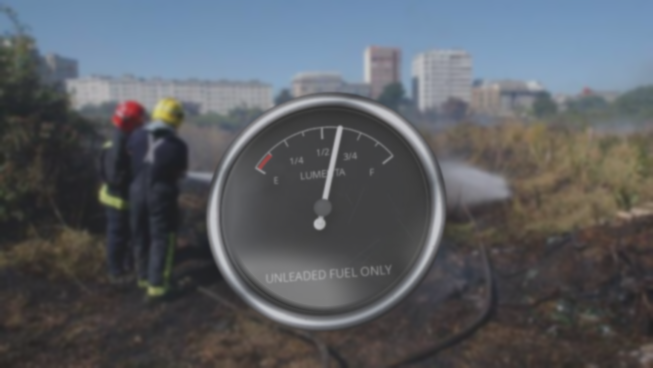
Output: 0.625
